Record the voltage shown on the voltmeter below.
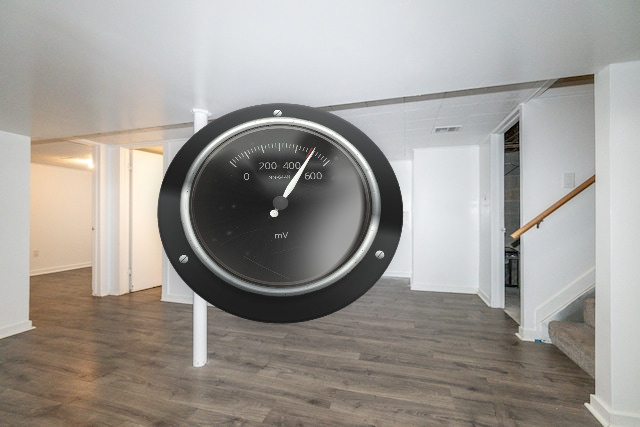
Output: 500 mV
